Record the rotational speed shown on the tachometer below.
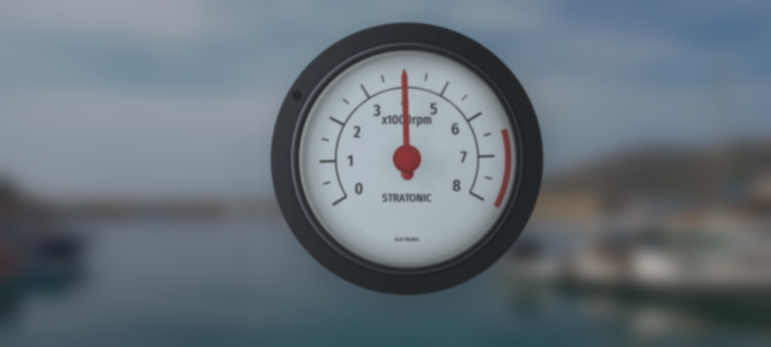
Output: 4000 rpm
